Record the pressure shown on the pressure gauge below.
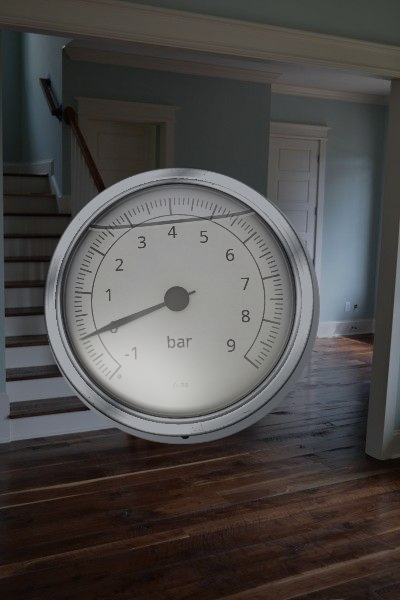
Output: 0 bar
